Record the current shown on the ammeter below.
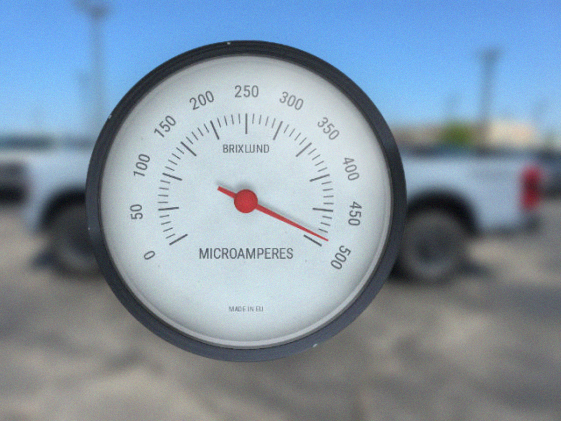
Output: 490 µA
